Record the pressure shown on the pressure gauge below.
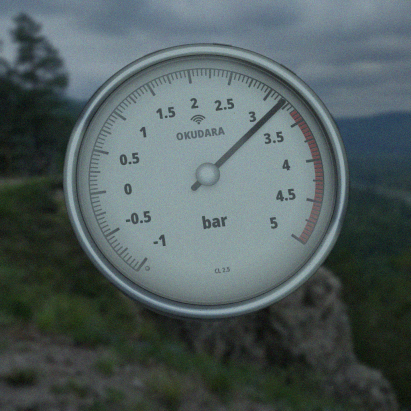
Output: 3.2 bar
